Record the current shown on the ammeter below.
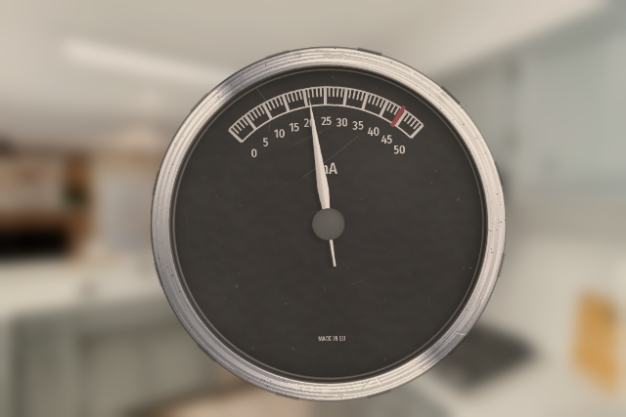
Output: 21 mA
